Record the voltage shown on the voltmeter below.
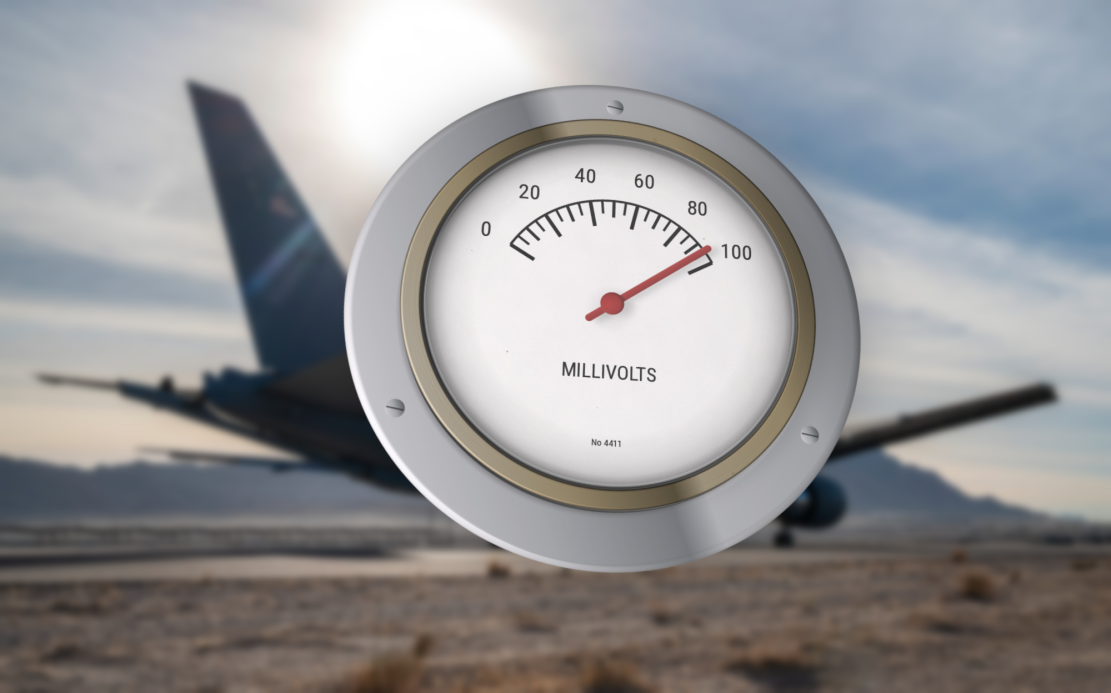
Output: 95 mV
